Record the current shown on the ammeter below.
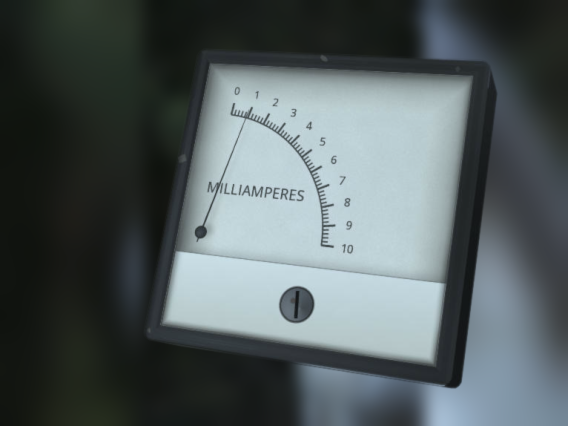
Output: 1 mA
